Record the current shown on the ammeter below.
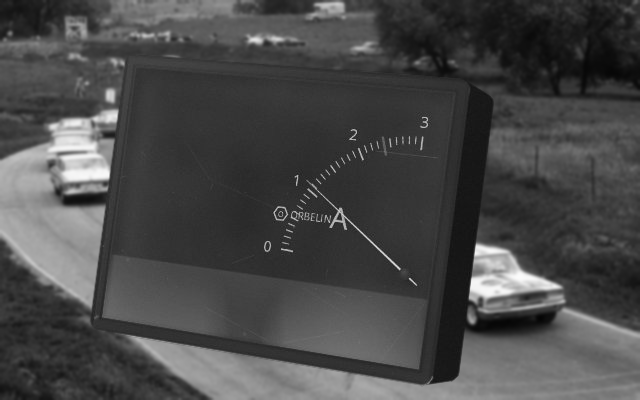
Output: 1.1 A
